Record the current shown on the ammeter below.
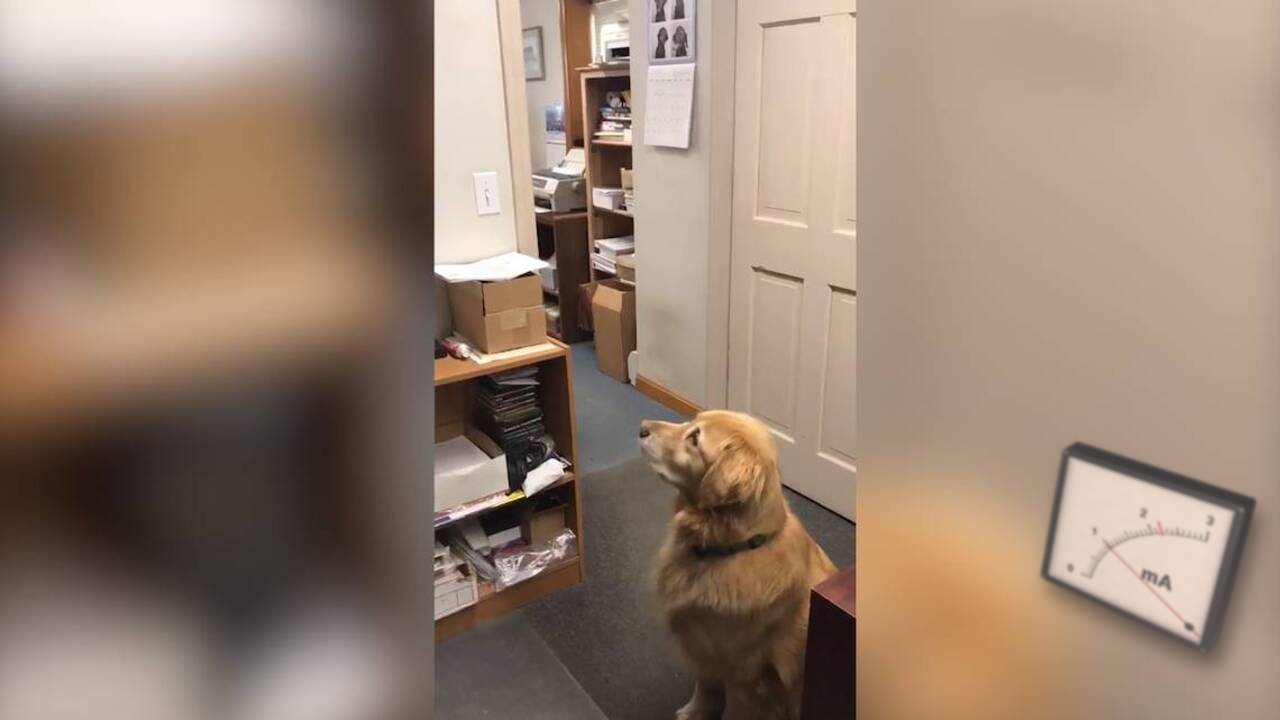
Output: 1 mA
